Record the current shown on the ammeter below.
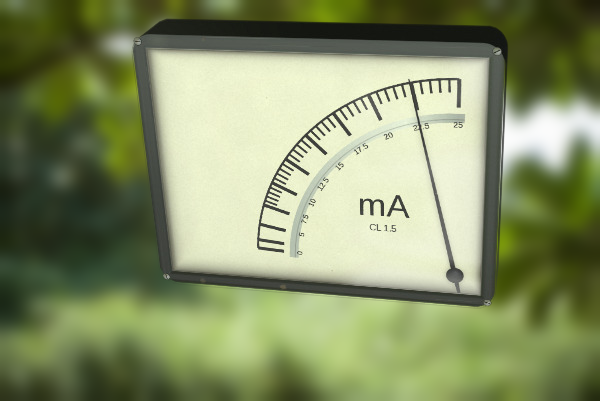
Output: 22.5 mA
